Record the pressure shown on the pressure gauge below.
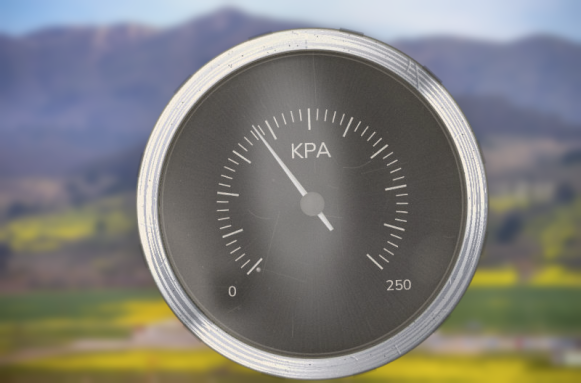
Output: 92.5 kPa
